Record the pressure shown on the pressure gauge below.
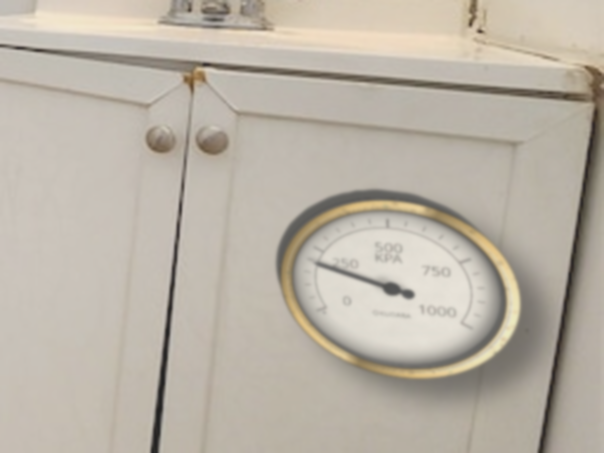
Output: 200 kPa
